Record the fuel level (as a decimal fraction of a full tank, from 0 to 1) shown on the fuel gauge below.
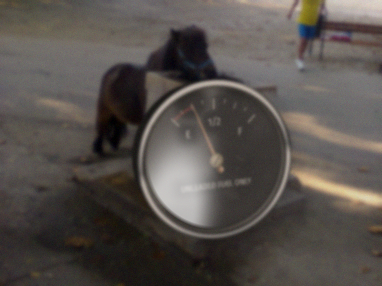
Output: 0.25
